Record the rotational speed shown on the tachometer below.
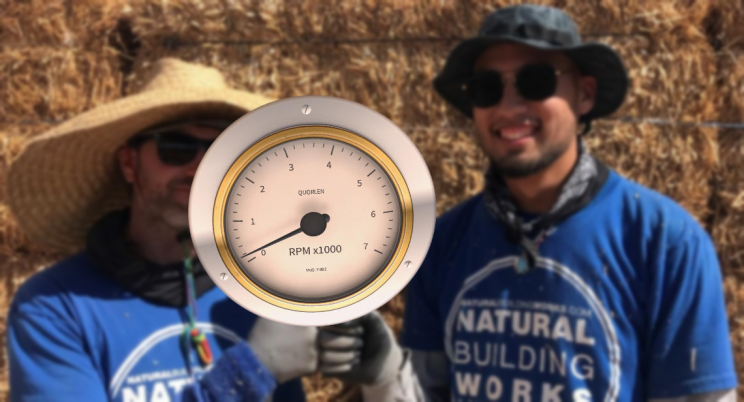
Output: 200 rpm
